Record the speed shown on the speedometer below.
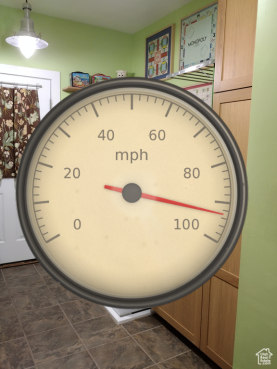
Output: 93 mph
